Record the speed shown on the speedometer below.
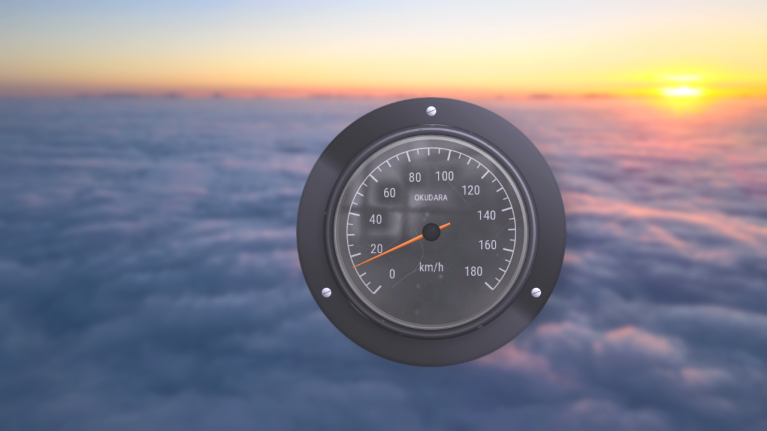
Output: 15 km/h
